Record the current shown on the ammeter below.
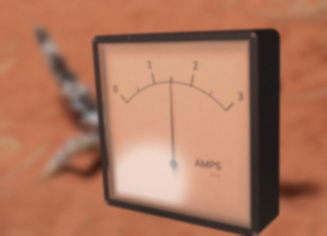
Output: 1.5 A
